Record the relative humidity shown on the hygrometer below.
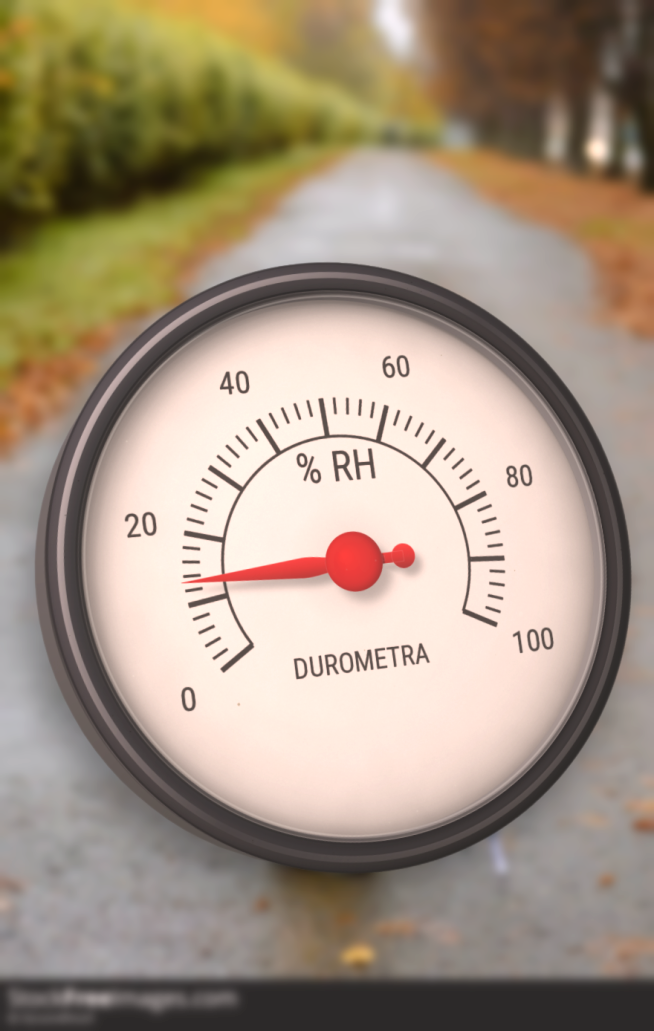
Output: 13 %
